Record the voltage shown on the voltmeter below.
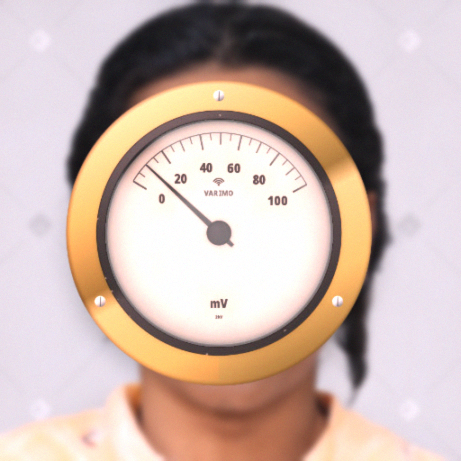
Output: 10 mV
